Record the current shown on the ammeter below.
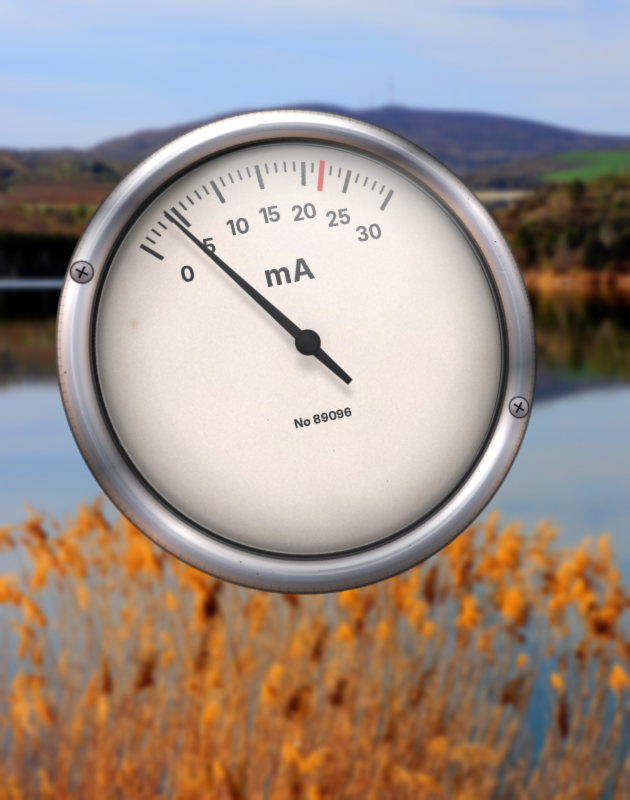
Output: 4 mA
